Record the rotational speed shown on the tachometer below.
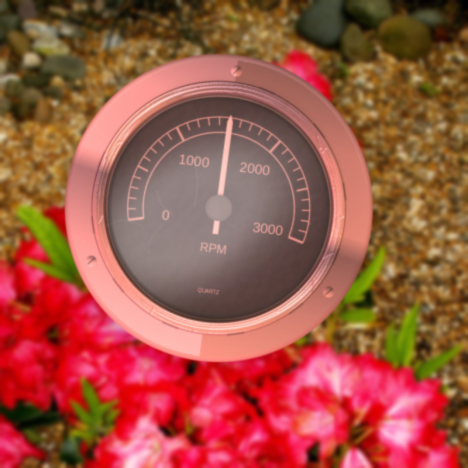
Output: 1500 rpm
